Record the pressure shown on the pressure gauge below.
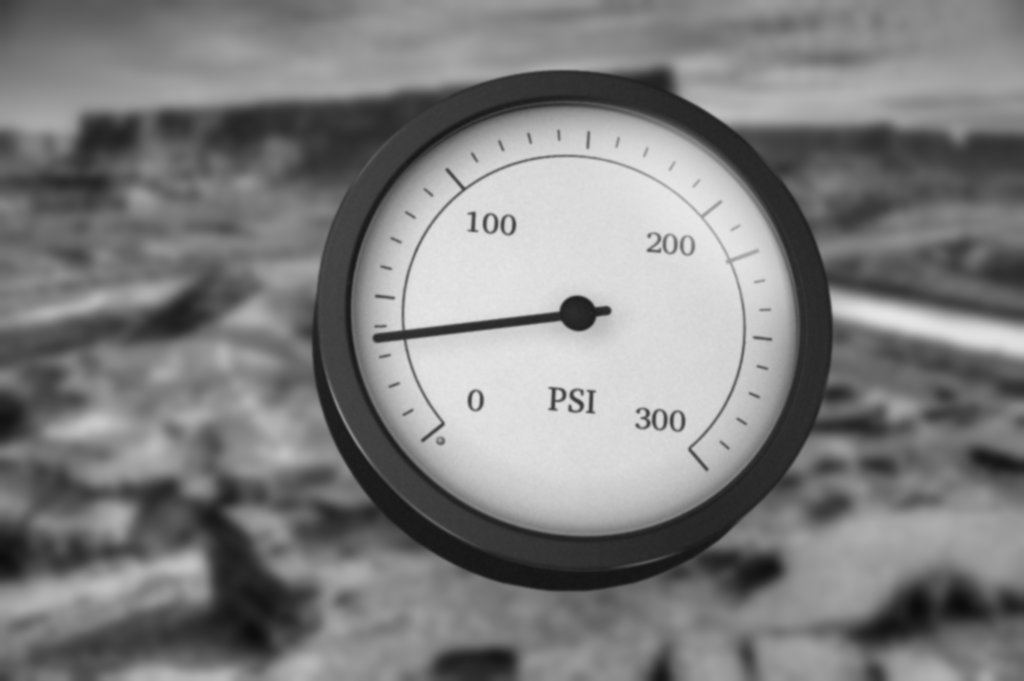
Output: 35 psi
